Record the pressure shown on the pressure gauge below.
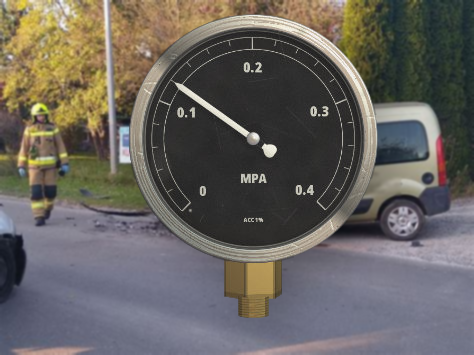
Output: 0.12 MPa
